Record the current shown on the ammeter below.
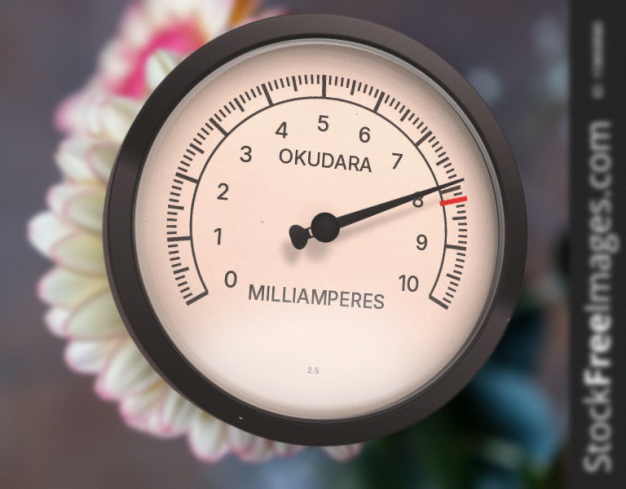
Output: 7.9 mA
